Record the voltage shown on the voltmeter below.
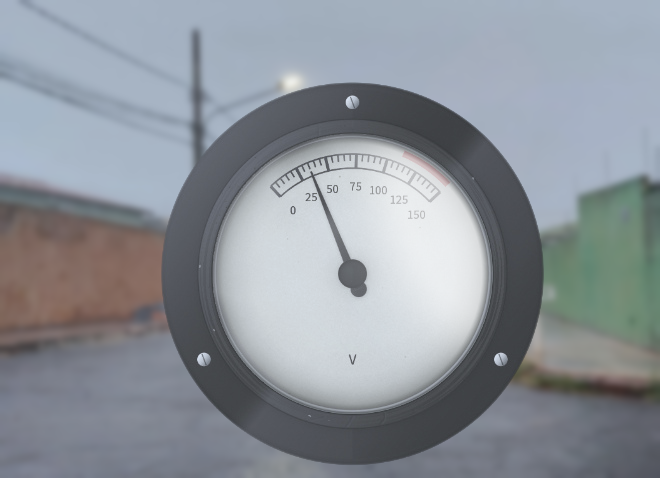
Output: 35 V
